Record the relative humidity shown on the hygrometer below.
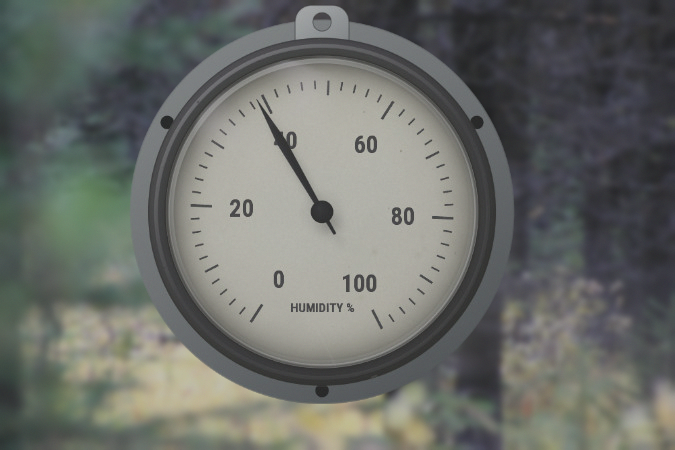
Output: 39 %
